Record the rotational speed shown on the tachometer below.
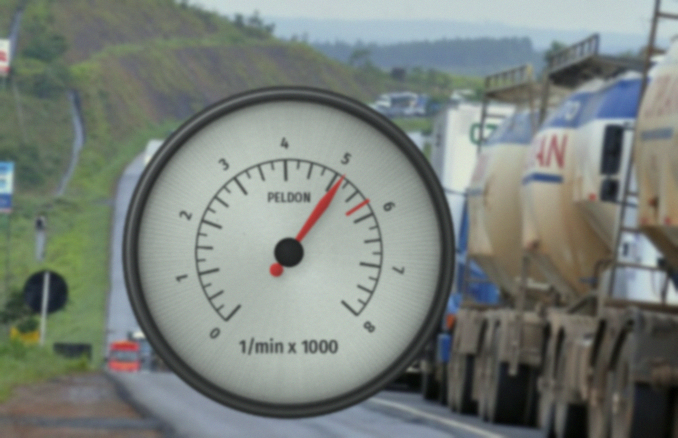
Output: 5125 rpm
